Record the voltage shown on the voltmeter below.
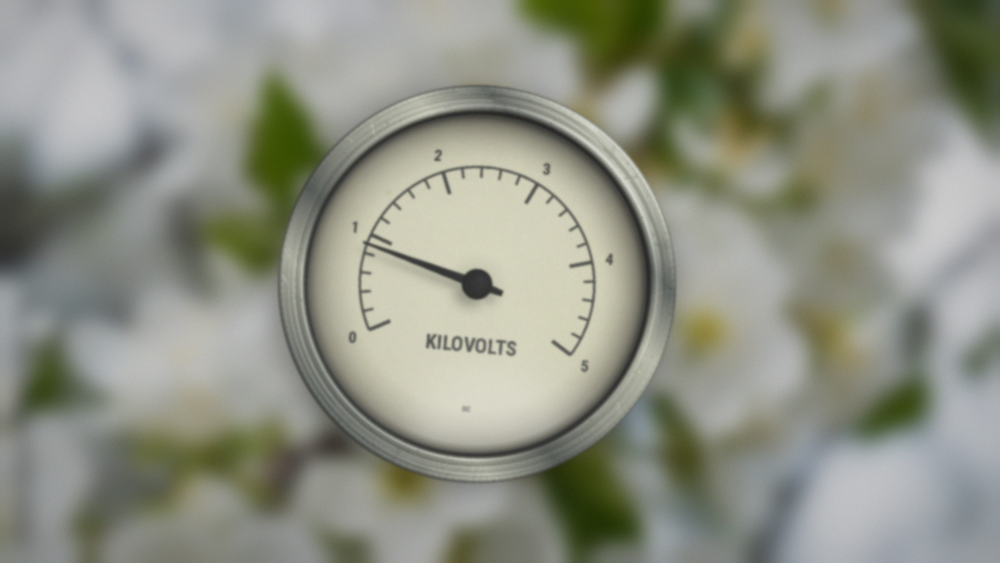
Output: 0.9 kV
